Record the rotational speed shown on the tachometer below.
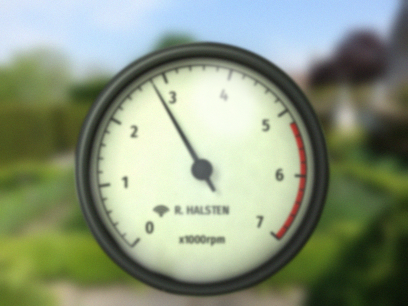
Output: 2800 rpm
